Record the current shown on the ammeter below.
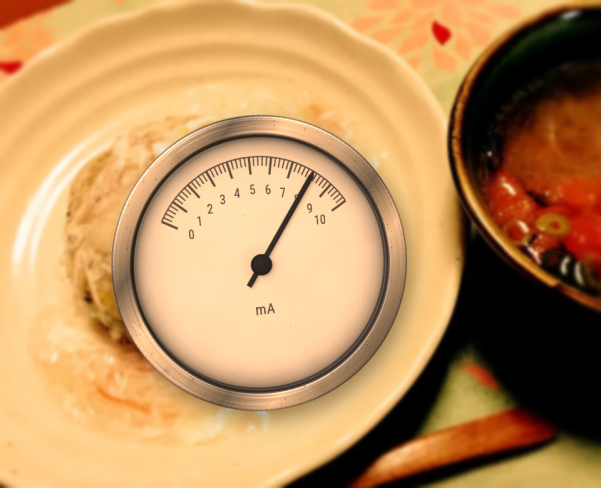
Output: 8 mA
